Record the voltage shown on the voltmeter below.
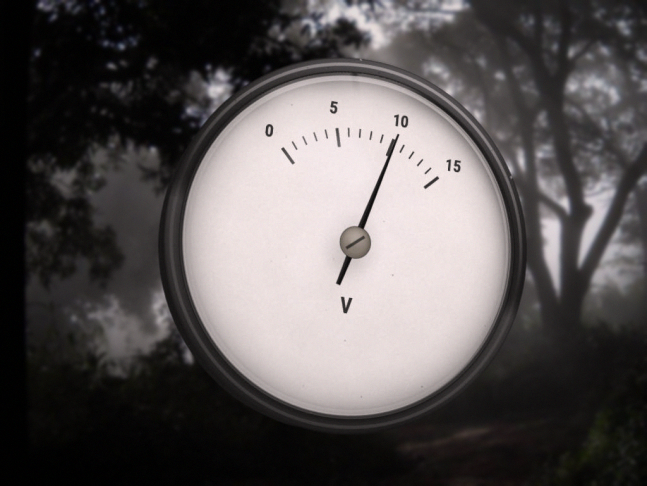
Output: 10 V
